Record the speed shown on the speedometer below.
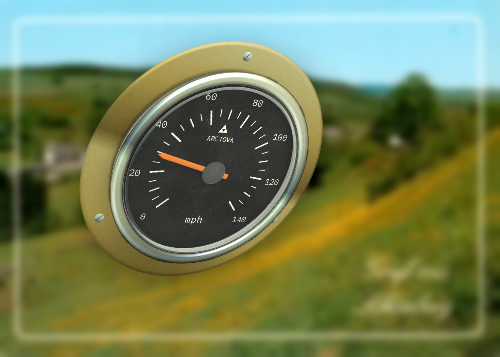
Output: 30 mph
